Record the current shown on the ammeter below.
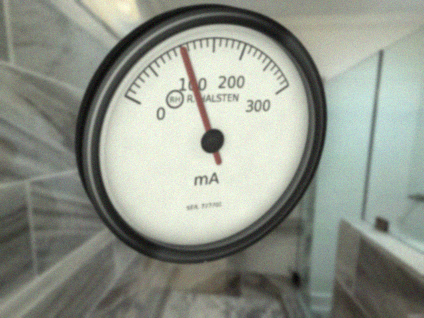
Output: 100 mA
